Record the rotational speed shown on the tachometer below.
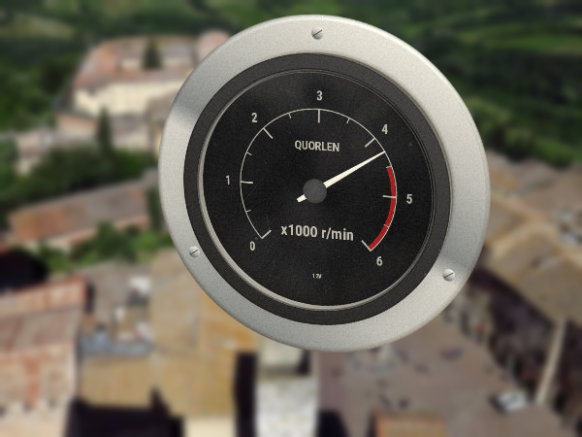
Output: 4250 rpm
